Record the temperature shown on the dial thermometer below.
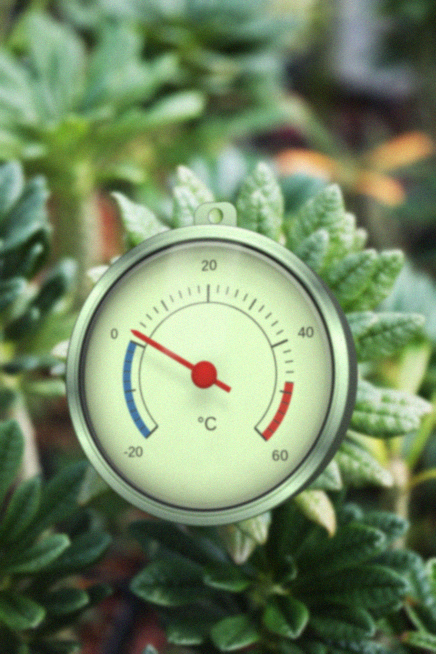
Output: 2 °C
